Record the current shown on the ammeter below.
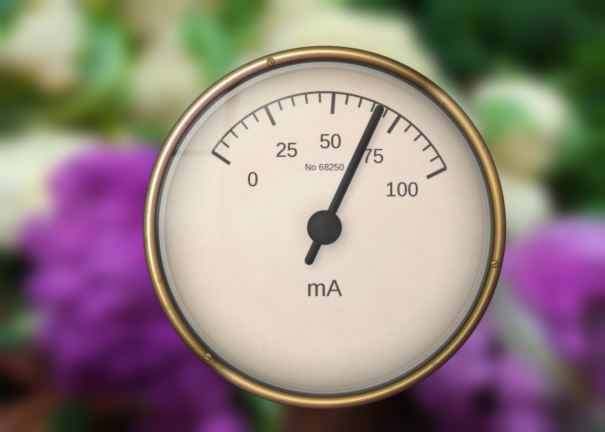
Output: 67.5 mA
